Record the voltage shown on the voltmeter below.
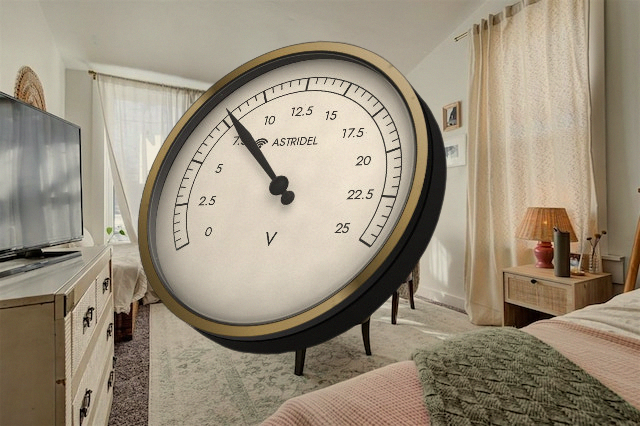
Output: 8 V
